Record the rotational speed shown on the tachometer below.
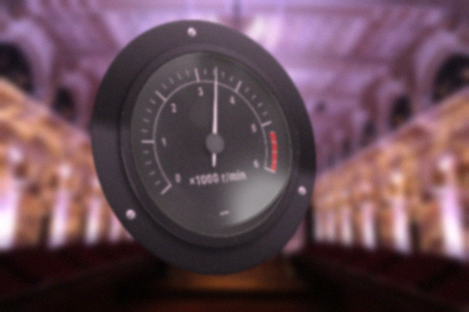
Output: 3400 rpm
